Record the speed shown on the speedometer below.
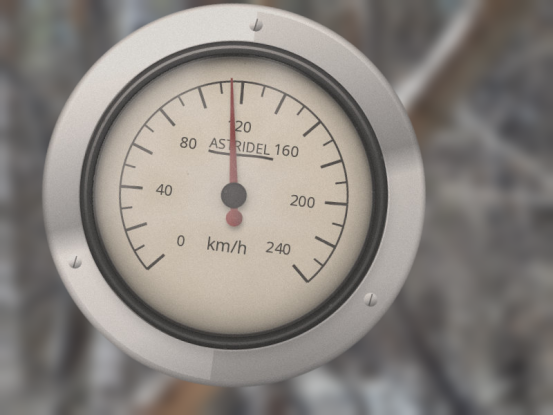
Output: 115 km/h
